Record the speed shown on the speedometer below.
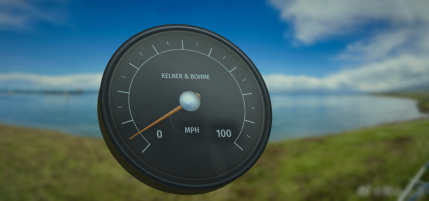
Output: 5 mph
